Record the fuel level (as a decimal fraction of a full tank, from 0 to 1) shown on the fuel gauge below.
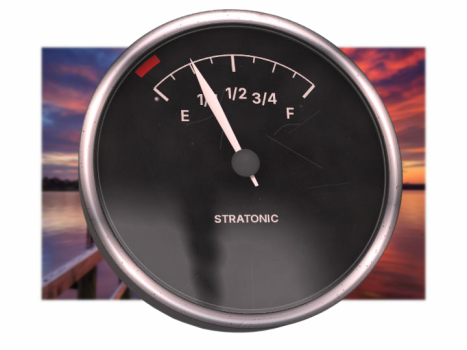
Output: 0.25
